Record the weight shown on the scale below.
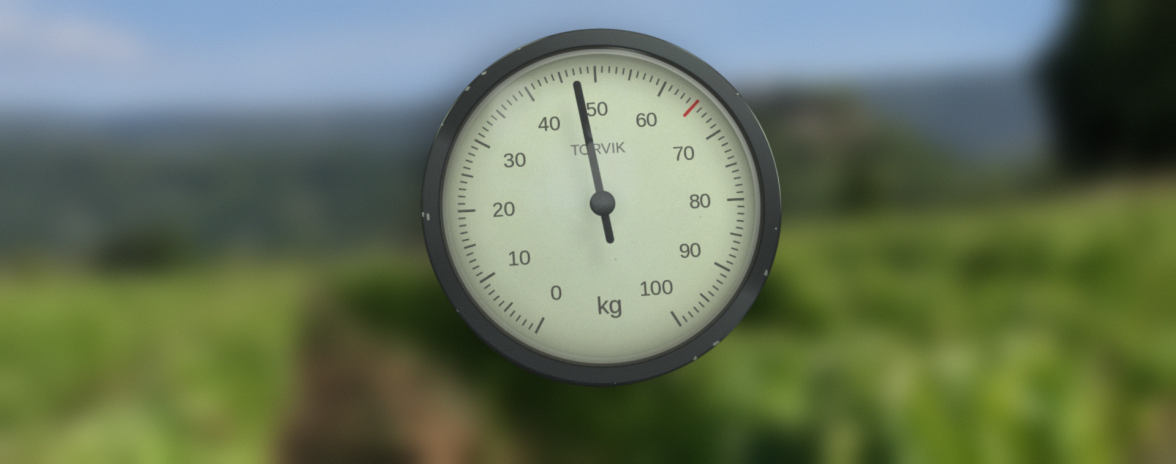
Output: 47 kg
